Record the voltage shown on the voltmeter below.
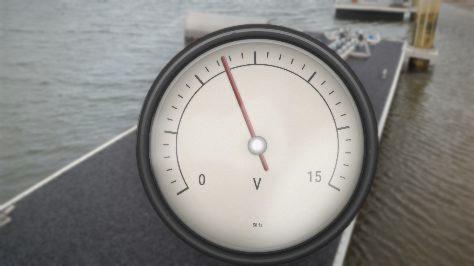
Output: 6.25 V
